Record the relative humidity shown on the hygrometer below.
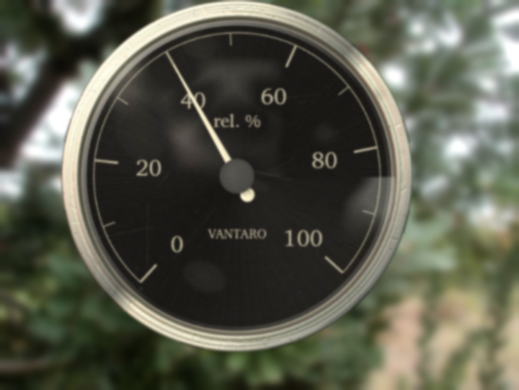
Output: 40 %
